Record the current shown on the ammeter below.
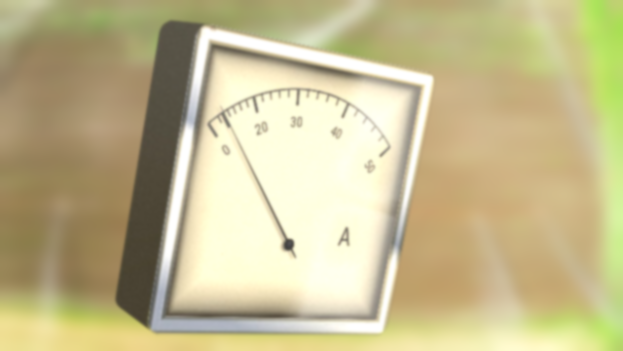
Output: 10 A
